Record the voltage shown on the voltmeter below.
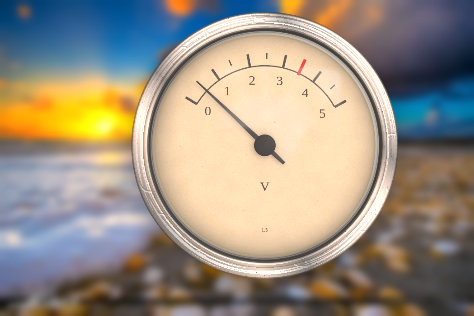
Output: 0.5 V
